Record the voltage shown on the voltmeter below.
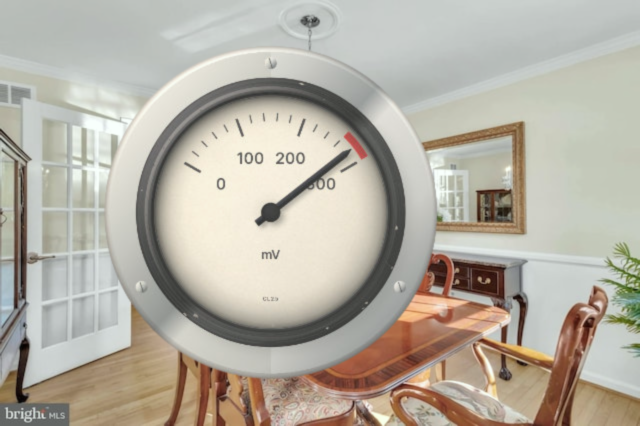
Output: 280 mV
